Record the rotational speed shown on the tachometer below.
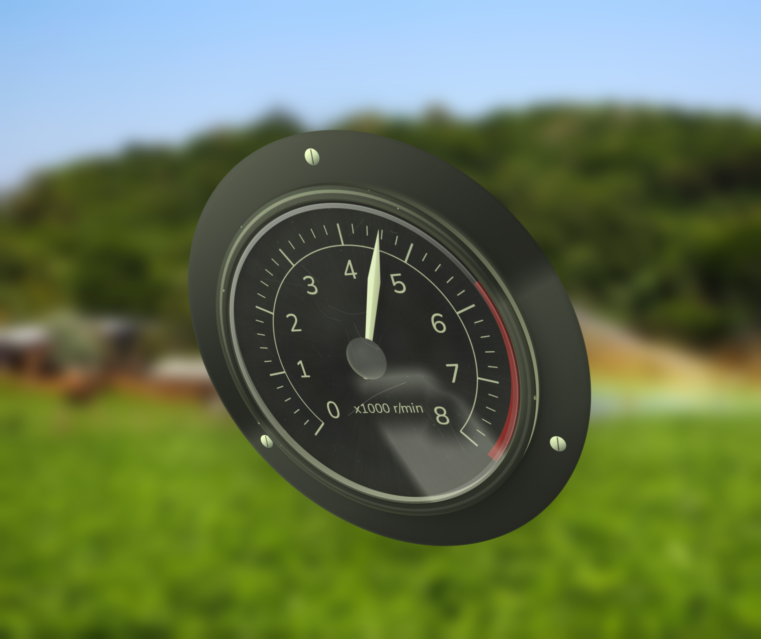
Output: 4600 rpm
